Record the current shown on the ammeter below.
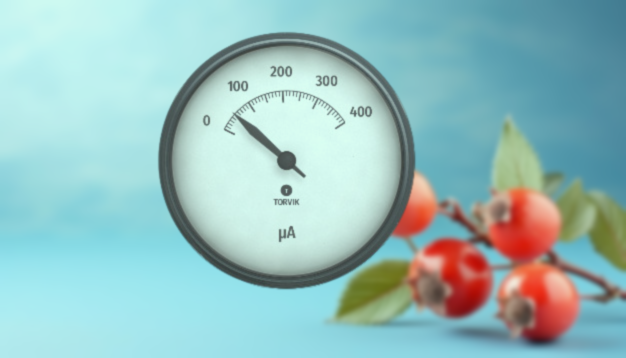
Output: 50 µA
